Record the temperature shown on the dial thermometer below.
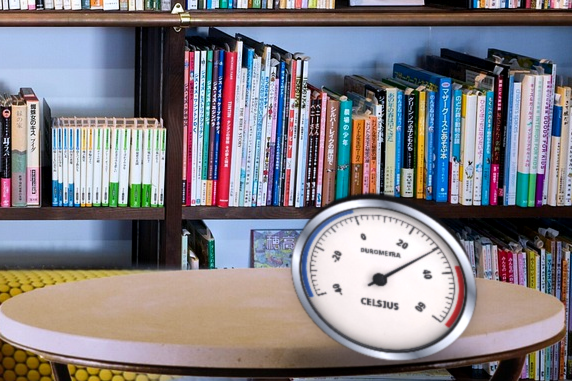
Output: 30 °C
